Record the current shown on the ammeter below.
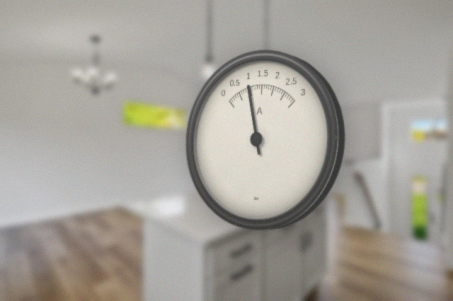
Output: 1 A
